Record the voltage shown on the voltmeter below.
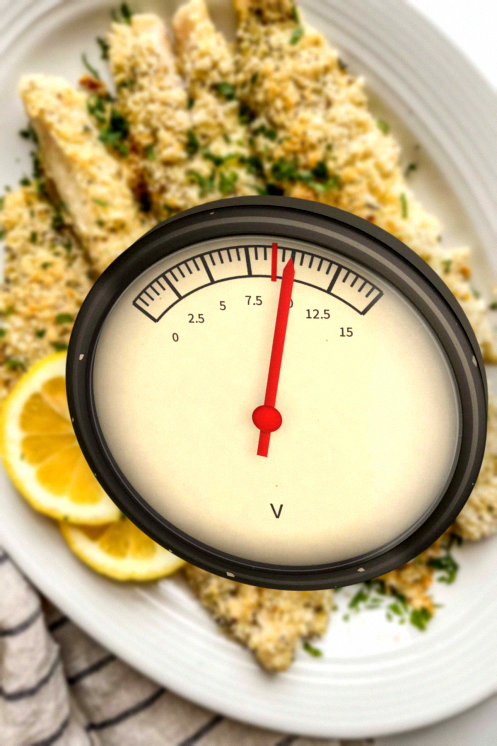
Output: 10 V
